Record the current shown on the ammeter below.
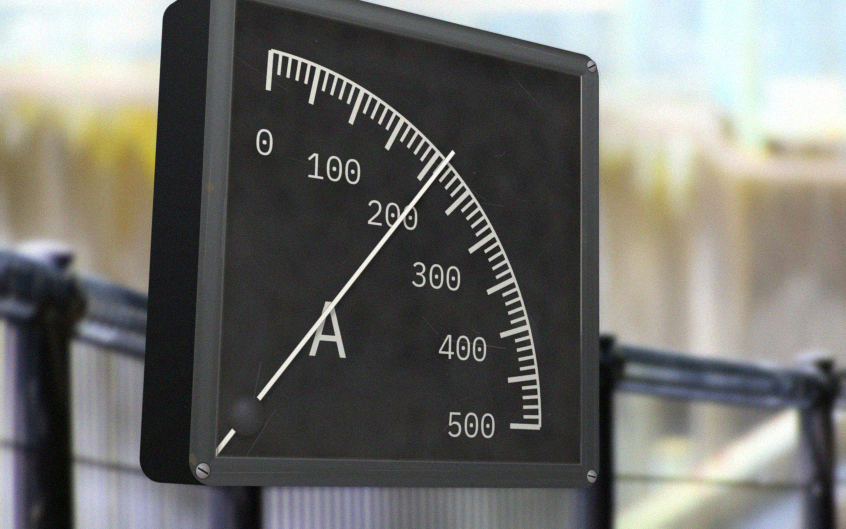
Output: 210 A
